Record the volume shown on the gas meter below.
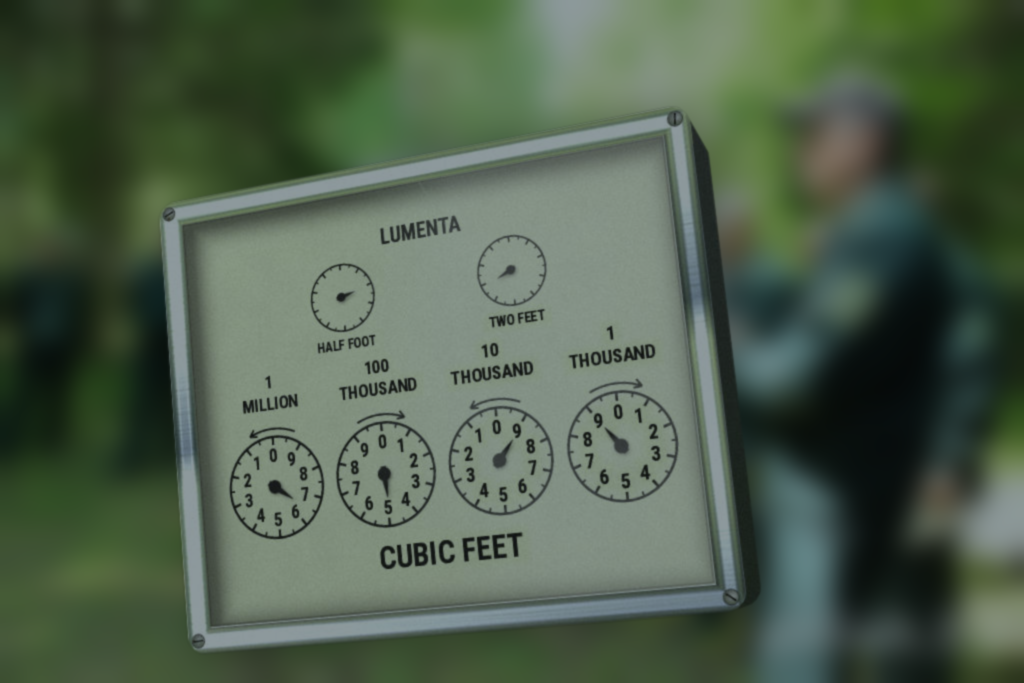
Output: 648900 ft³
